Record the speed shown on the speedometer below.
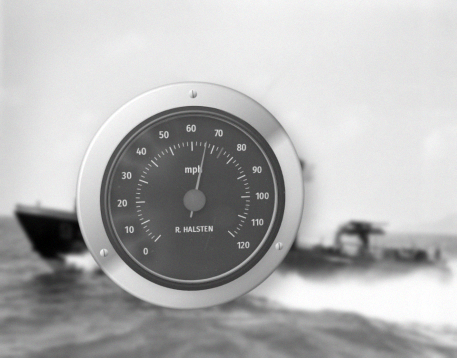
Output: 66 mph
